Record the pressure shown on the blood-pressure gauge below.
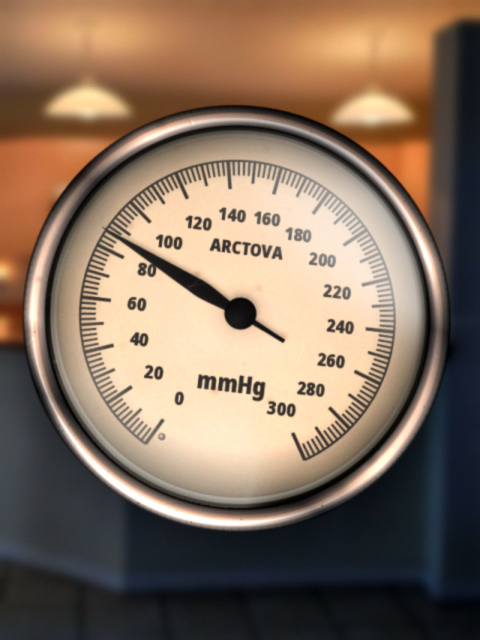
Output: 86 mmHg
